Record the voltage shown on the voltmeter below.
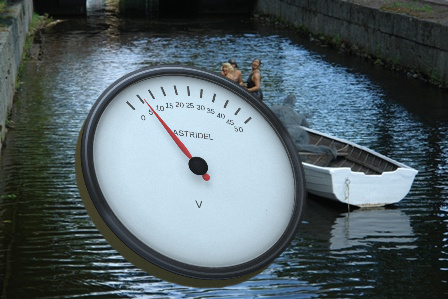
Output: 5 V
